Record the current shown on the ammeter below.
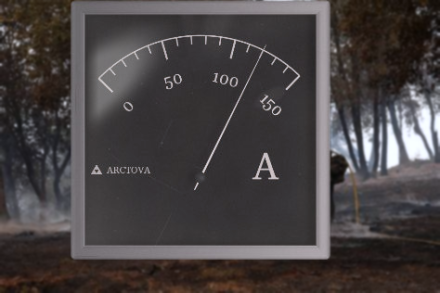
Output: 120 A
